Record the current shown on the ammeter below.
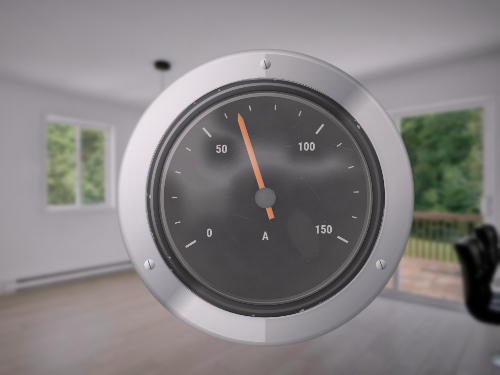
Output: 65 A
